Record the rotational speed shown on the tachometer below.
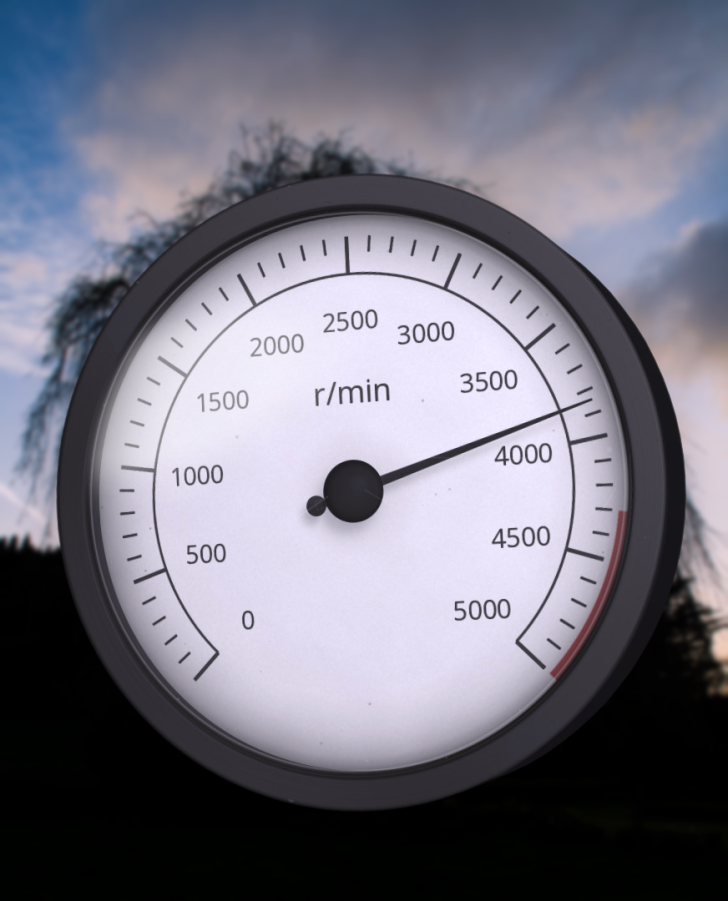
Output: 3850 rpm
